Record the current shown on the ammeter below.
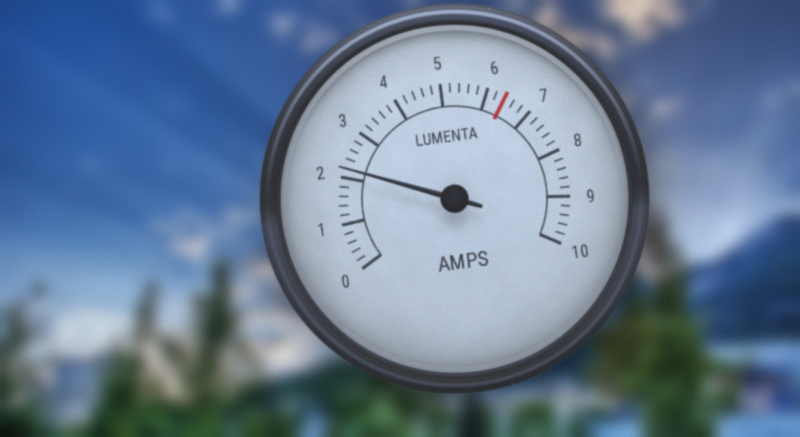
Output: 2.2 A
